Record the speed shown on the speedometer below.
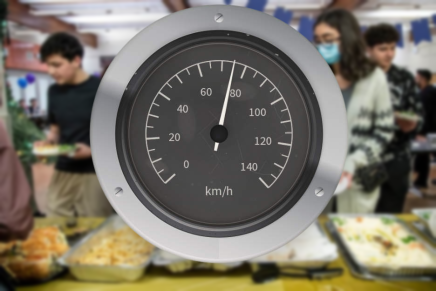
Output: 75 km/h
